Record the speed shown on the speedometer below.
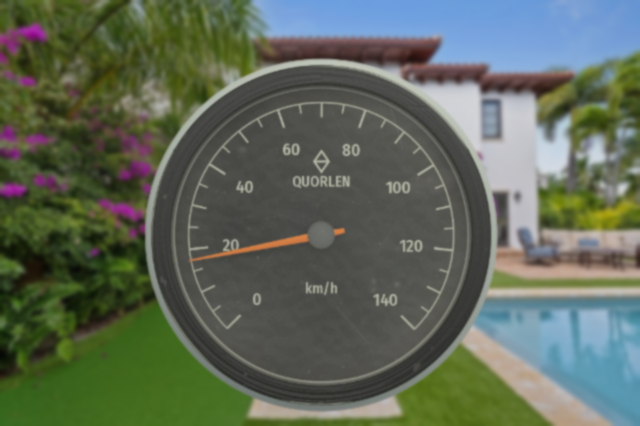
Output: 17.5 km/h
